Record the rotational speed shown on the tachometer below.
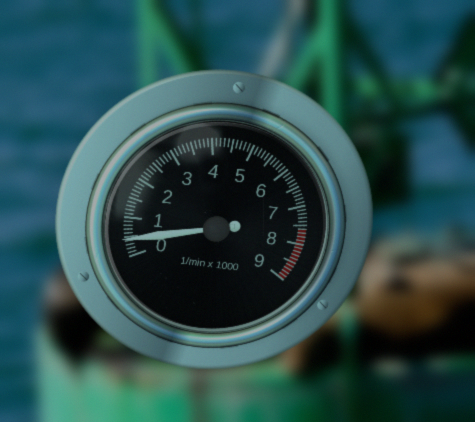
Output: 500 rpm
